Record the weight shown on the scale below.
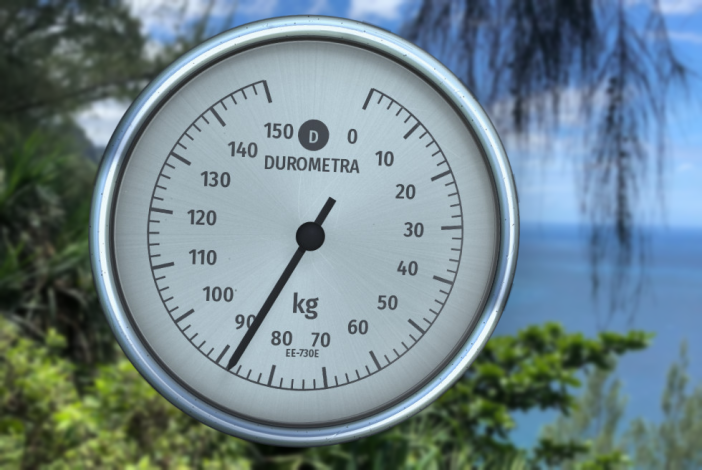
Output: 88 kg
